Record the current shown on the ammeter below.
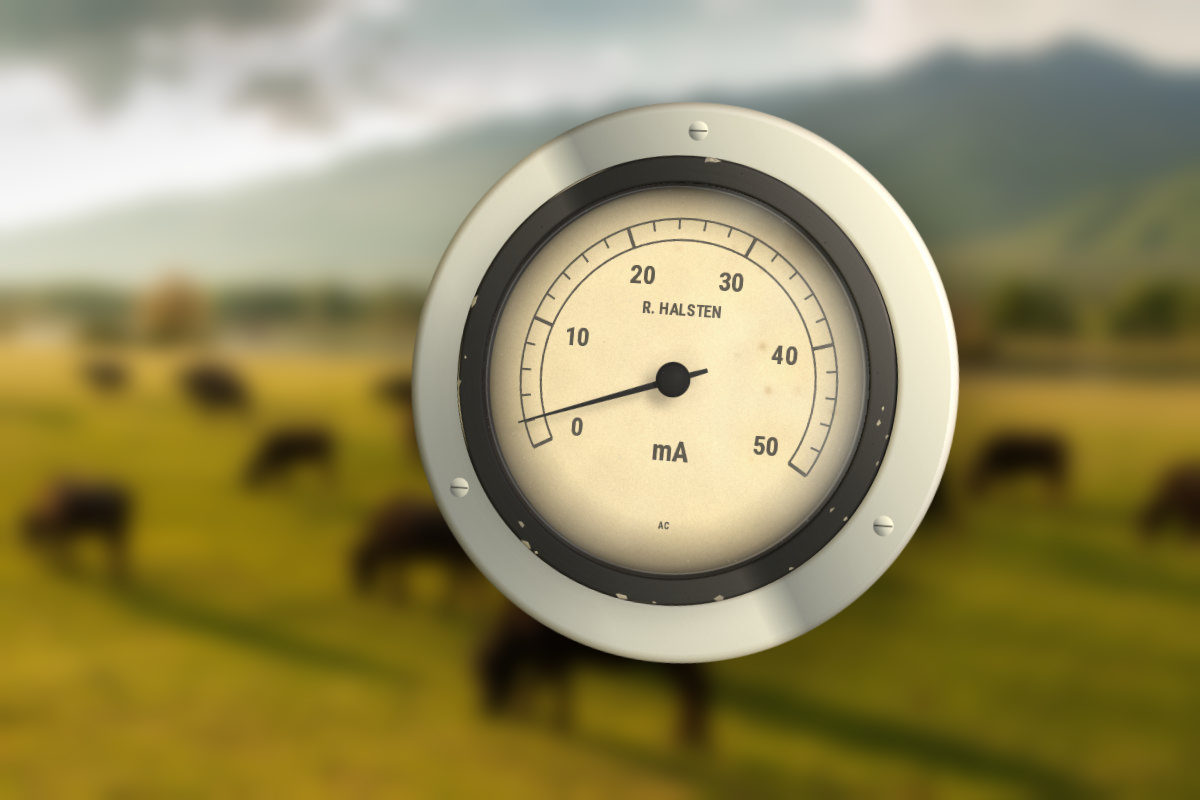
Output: 2 mA
